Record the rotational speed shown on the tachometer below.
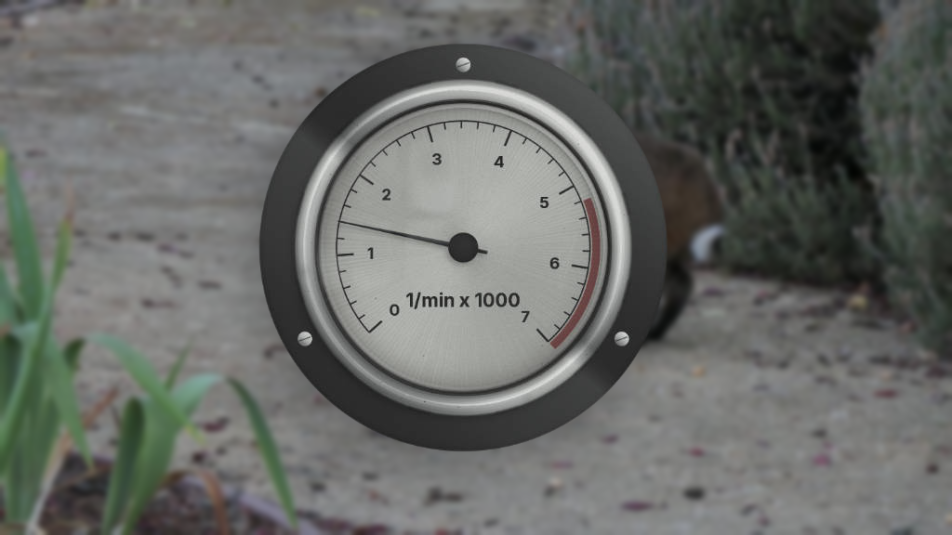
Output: 1400 rpm
